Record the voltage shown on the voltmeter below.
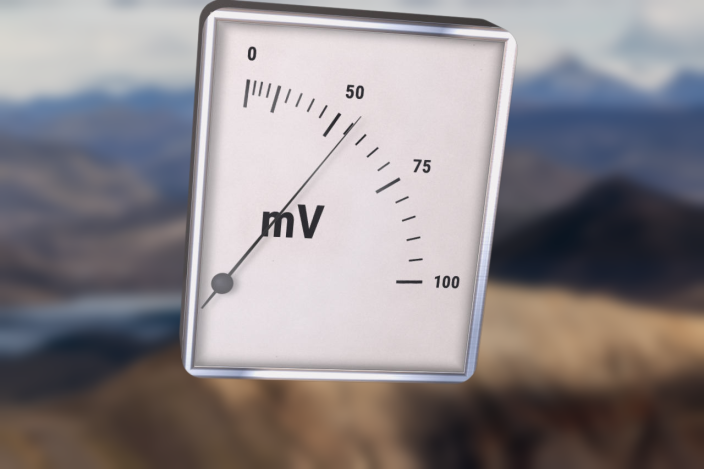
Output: 55 mV
